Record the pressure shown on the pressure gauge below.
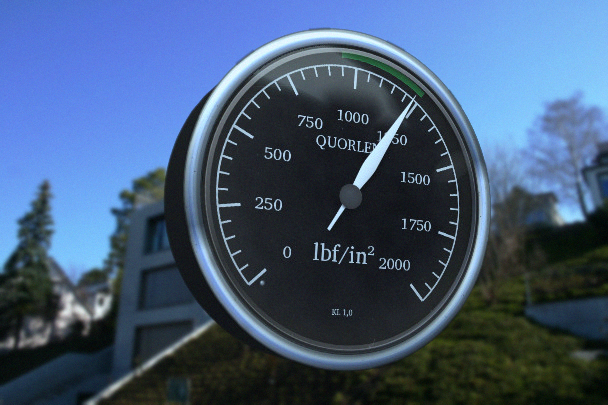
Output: 1225 psi
